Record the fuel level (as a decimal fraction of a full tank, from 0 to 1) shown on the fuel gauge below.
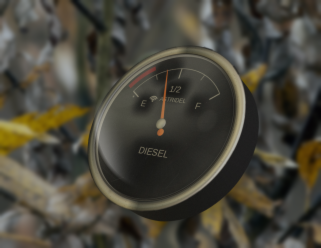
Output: 0.375
